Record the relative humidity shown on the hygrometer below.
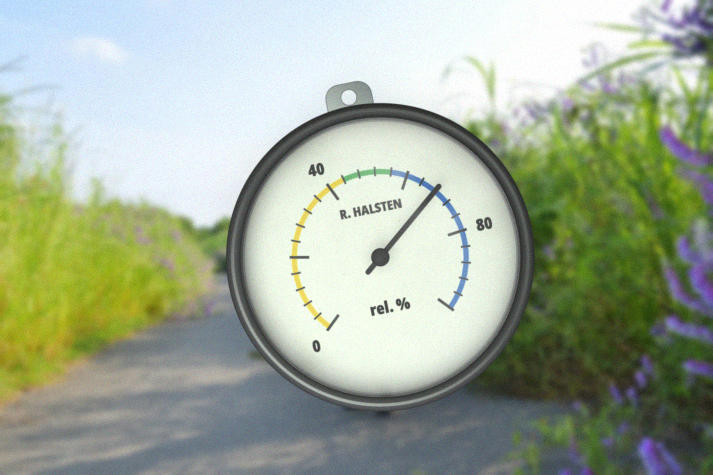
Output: 68 %
